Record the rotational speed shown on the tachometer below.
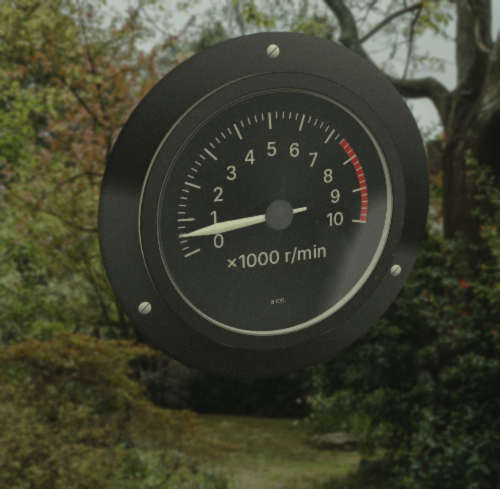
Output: 600 rpm
